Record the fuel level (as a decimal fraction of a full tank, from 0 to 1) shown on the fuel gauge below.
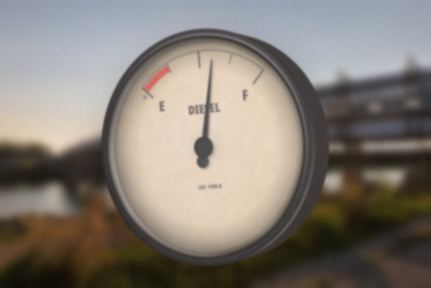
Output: 0.625
